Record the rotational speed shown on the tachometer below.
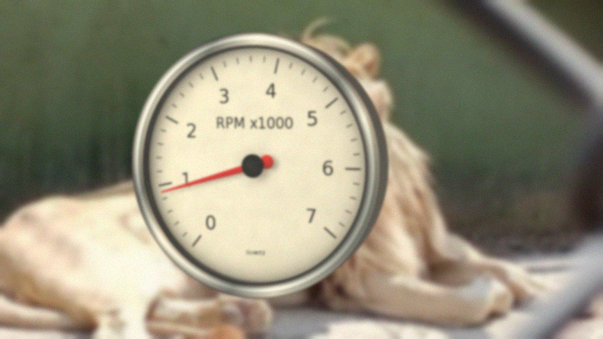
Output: 900 rpm
